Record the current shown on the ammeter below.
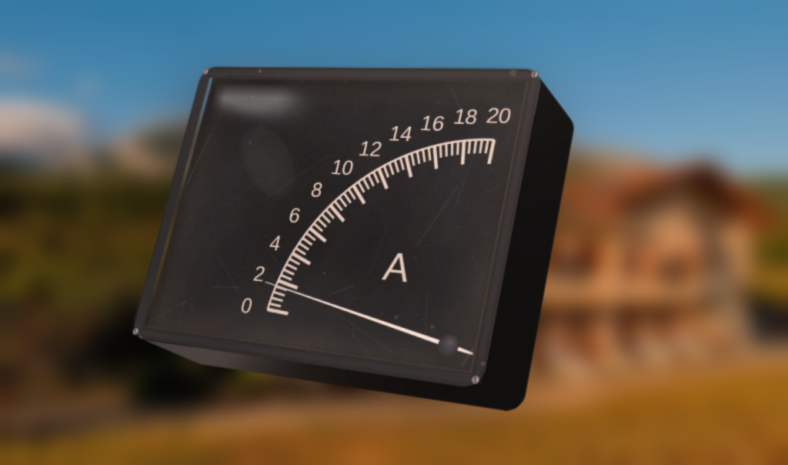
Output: 1.6 A
